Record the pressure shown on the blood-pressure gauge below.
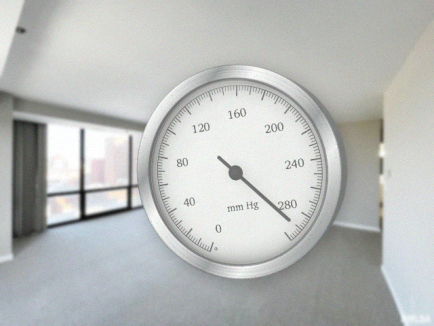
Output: 290 mmHg
